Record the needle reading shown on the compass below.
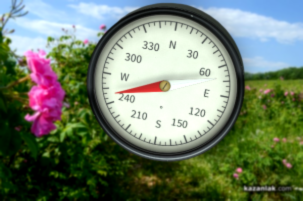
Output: 250 °
